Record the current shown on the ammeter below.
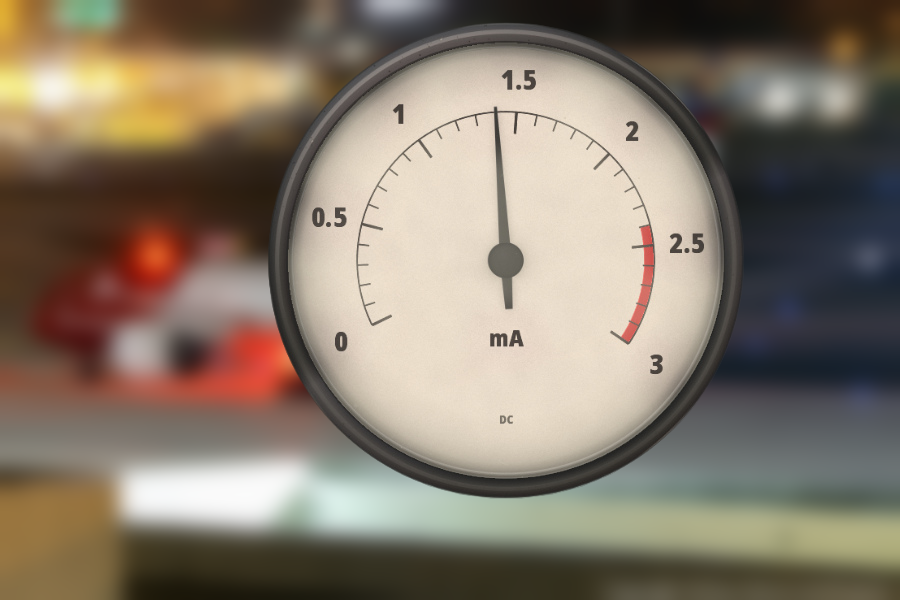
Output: 1.4 mA
